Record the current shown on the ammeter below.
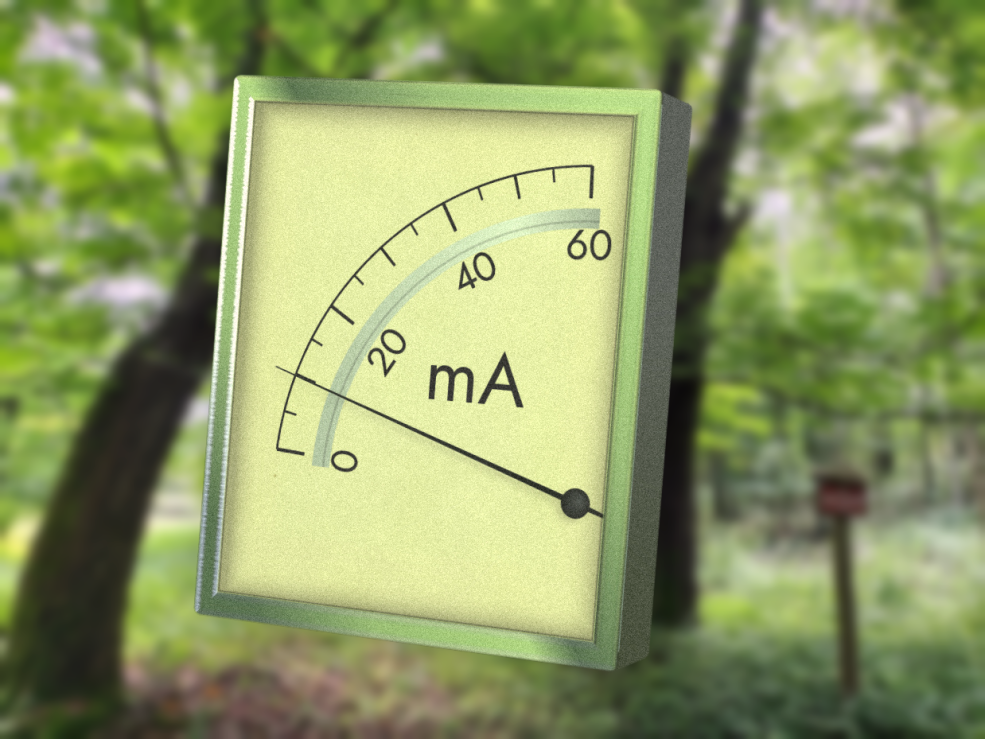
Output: 10 mA
